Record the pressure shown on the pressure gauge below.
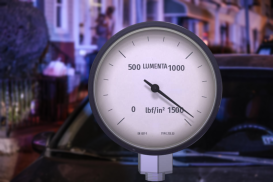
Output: 1450 psi
